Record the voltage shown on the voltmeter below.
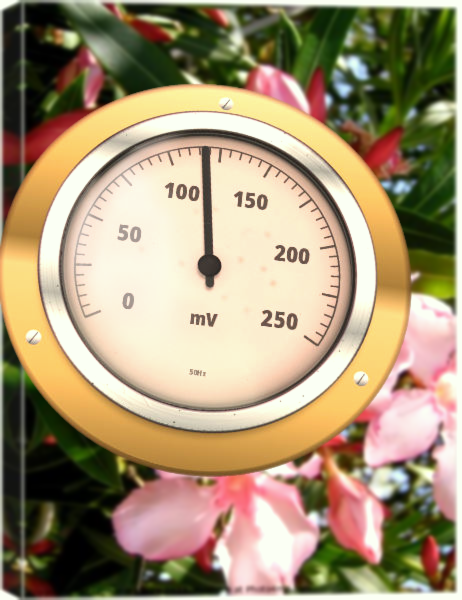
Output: 117.5 mV
